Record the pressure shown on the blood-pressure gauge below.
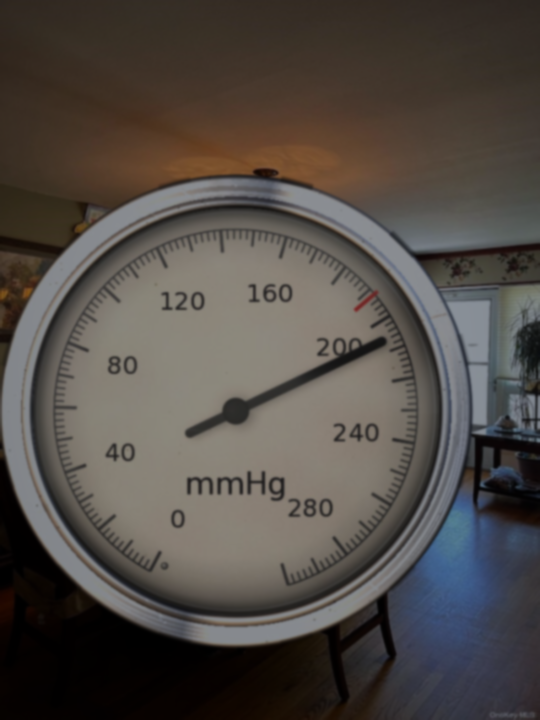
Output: 206 mmHg
